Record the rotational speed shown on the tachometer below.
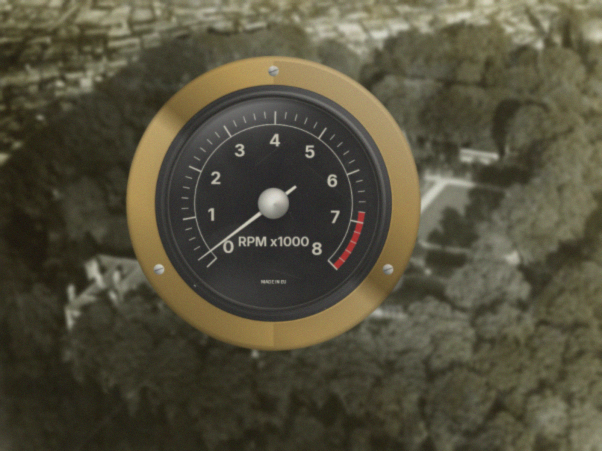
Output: 200 rpm
